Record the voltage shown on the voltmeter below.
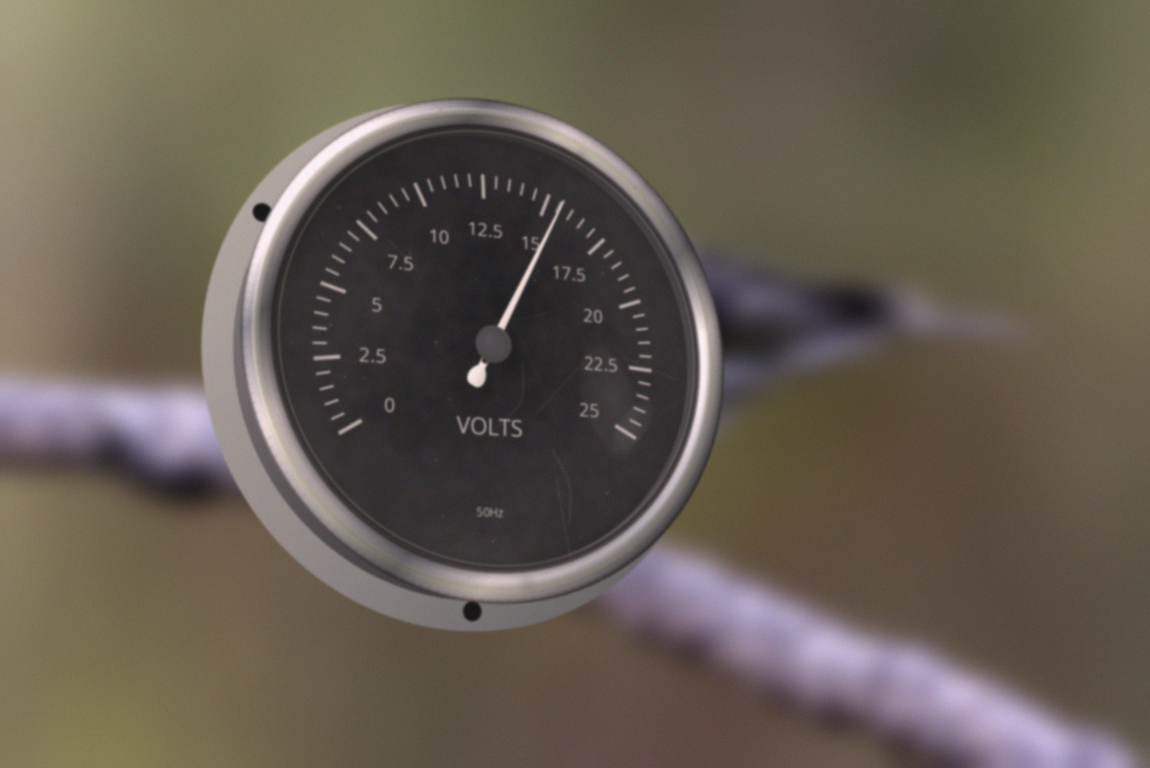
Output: 15.5 V
